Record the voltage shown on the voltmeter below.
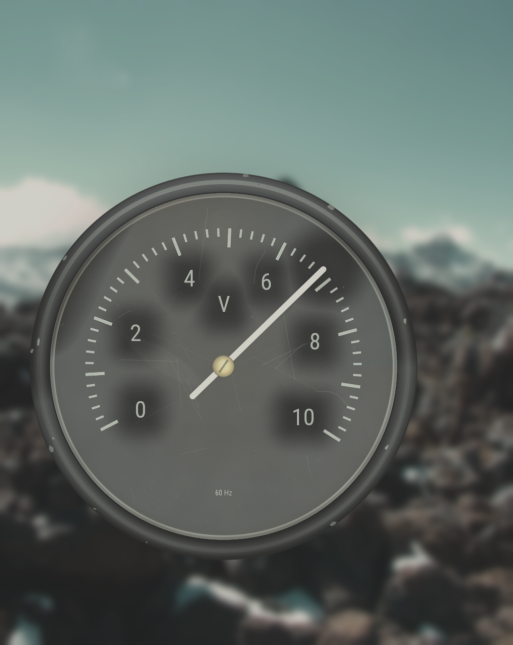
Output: 6.8 V
